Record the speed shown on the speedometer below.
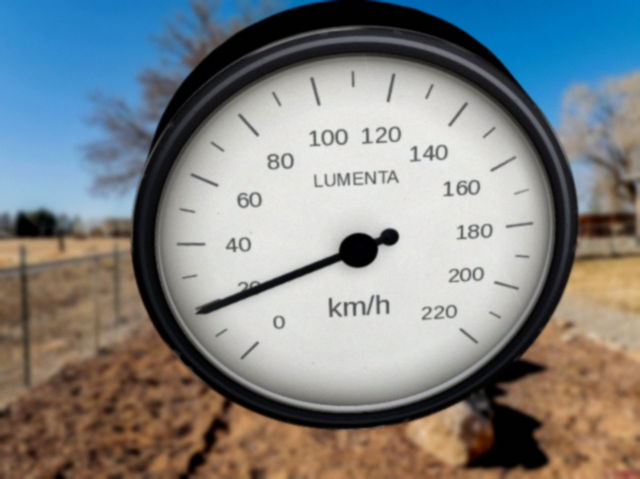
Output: 20 km/h
